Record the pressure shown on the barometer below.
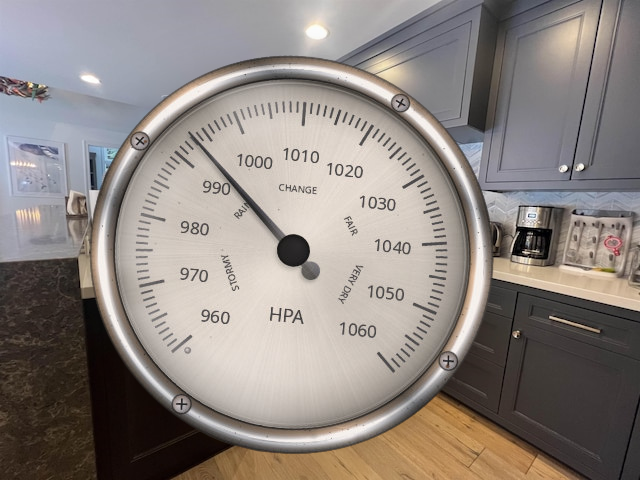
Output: 993 hPa
